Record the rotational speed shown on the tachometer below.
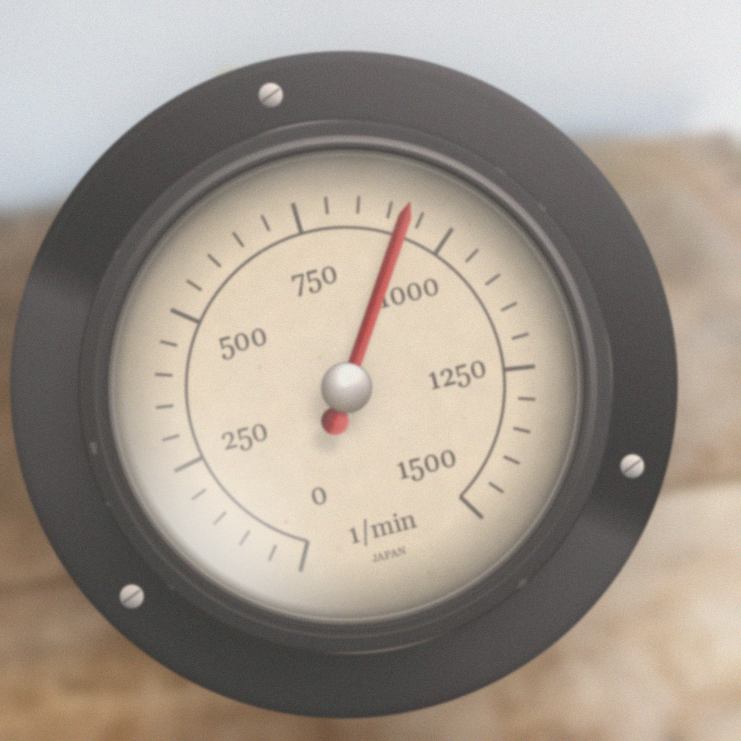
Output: 925 rpm
